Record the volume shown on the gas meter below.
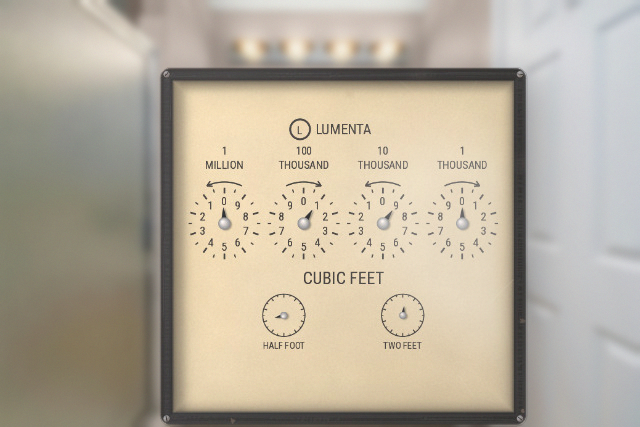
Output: 9000 ft³
